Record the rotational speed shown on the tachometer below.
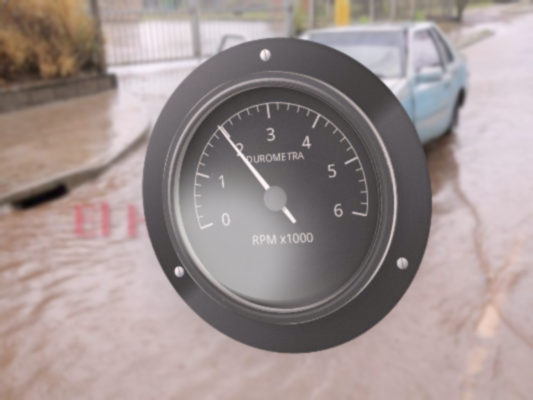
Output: 2000 rpm
